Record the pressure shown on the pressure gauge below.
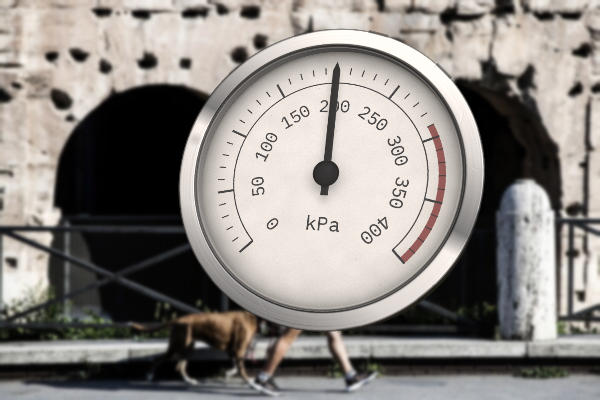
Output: 200 kPa
